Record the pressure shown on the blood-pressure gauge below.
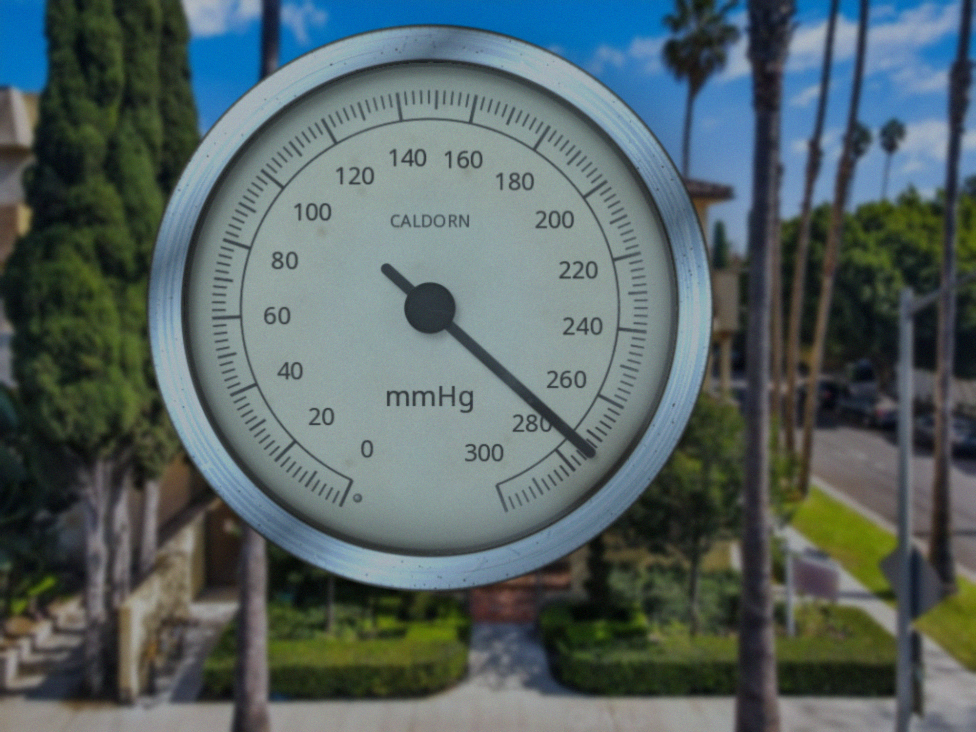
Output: 274 mmHg
